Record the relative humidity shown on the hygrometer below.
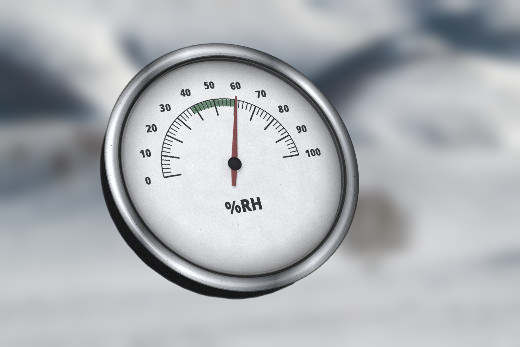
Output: 60 %
